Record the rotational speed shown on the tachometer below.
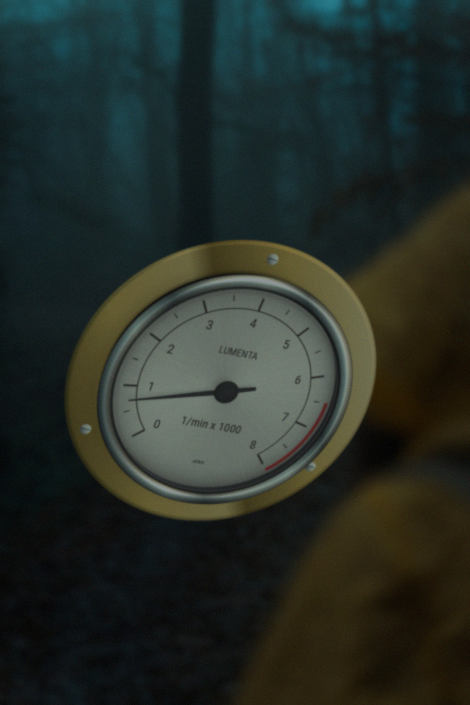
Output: 750 rpm
